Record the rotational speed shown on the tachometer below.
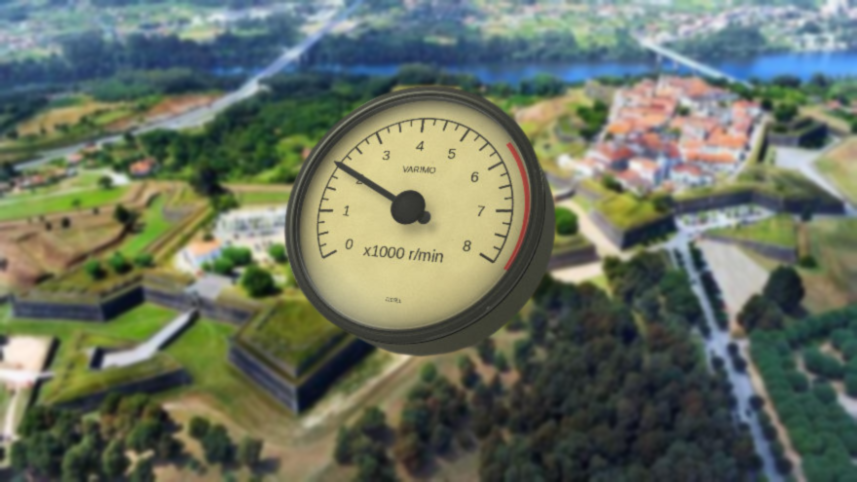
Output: 2000 rpm
